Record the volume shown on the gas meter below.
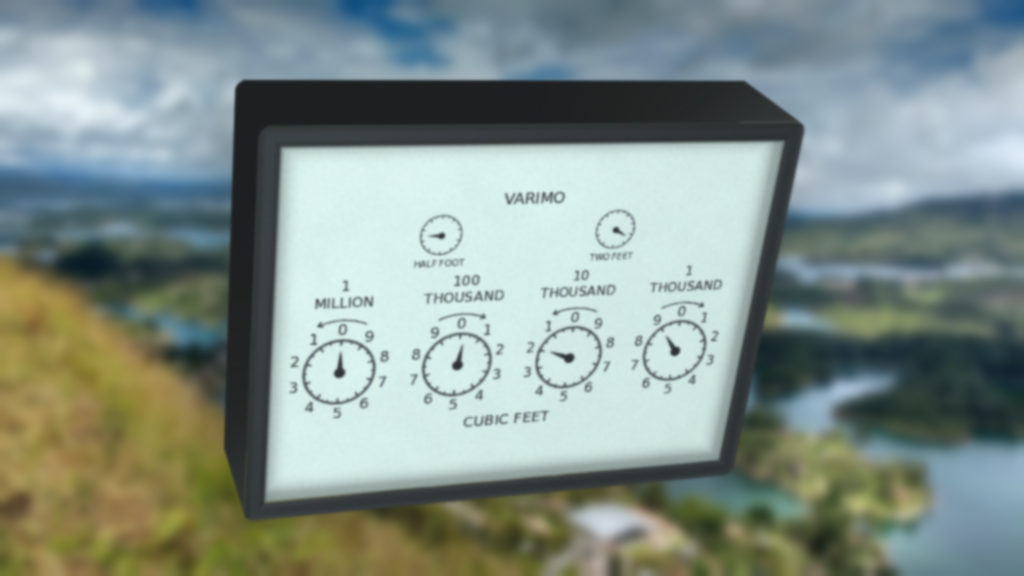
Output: 1900 ft³
